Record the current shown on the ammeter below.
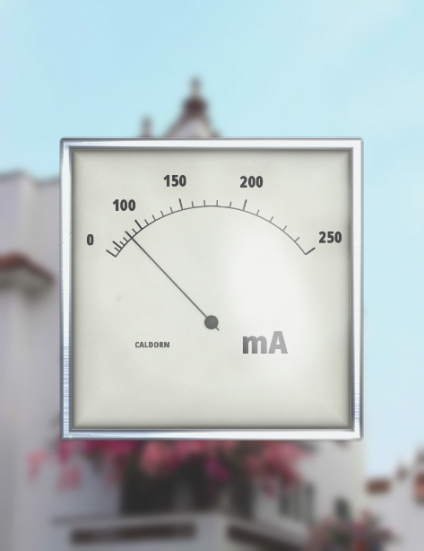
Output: 80 mA
